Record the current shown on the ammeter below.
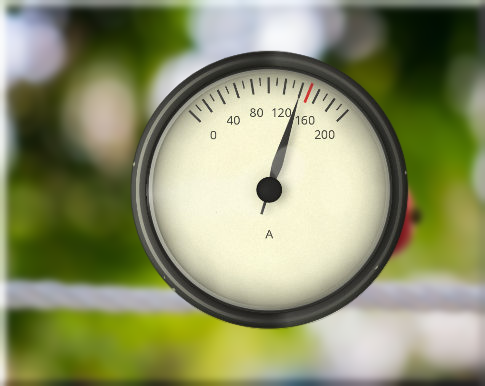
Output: 140 A
